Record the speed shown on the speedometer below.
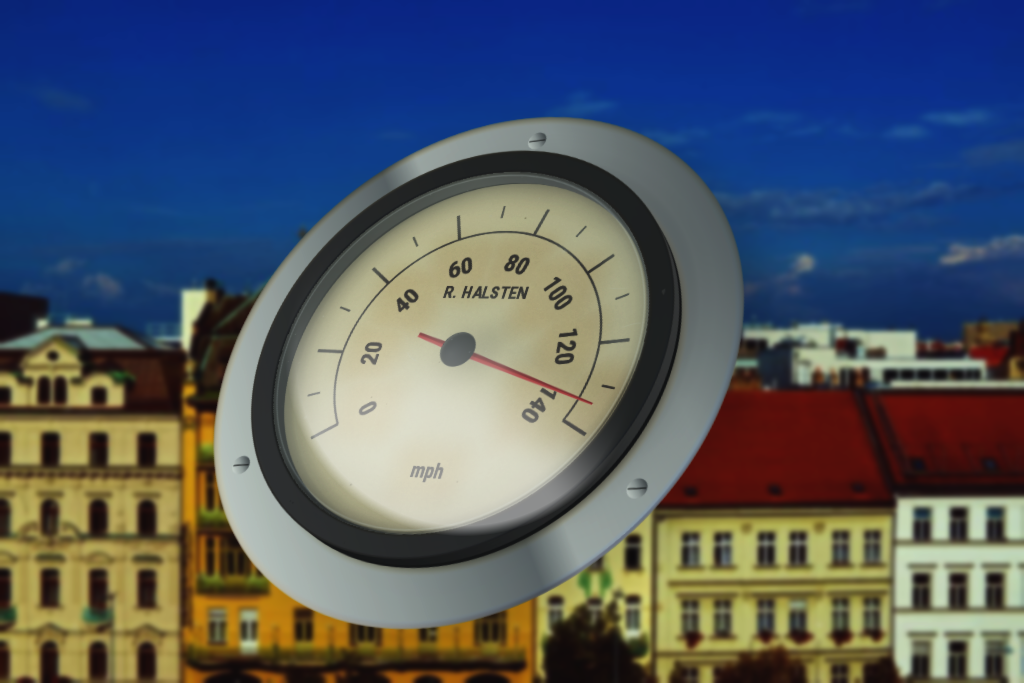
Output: 135 mph
